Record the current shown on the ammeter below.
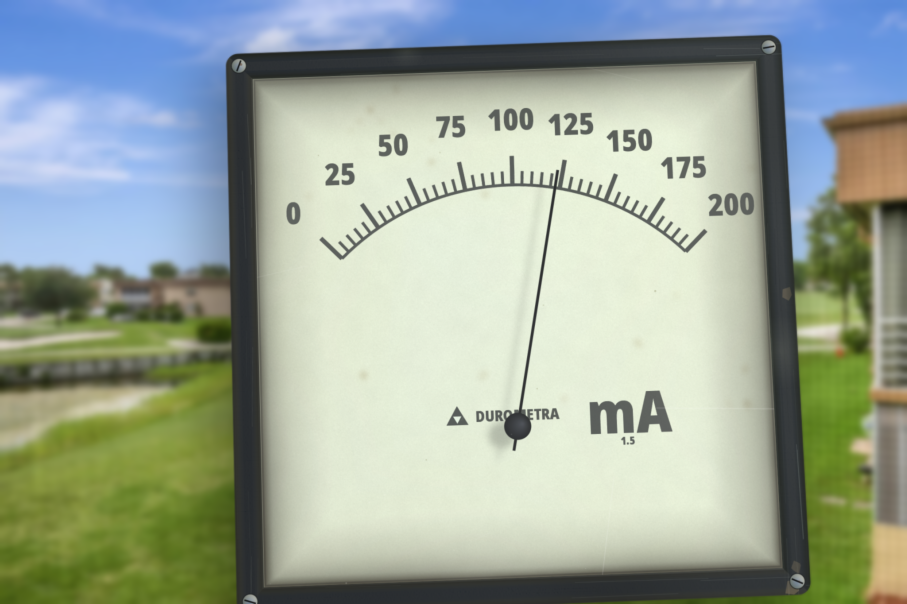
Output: 122.5 mA
